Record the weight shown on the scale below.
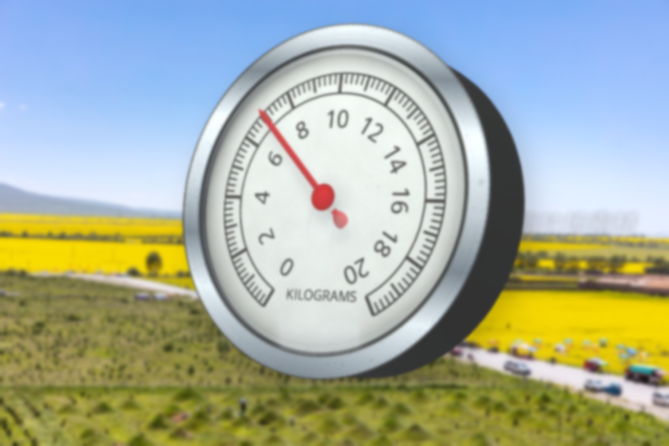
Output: 7 kg
